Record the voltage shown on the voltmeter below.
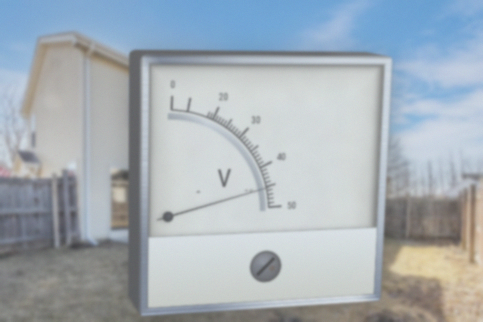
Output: 45 V
